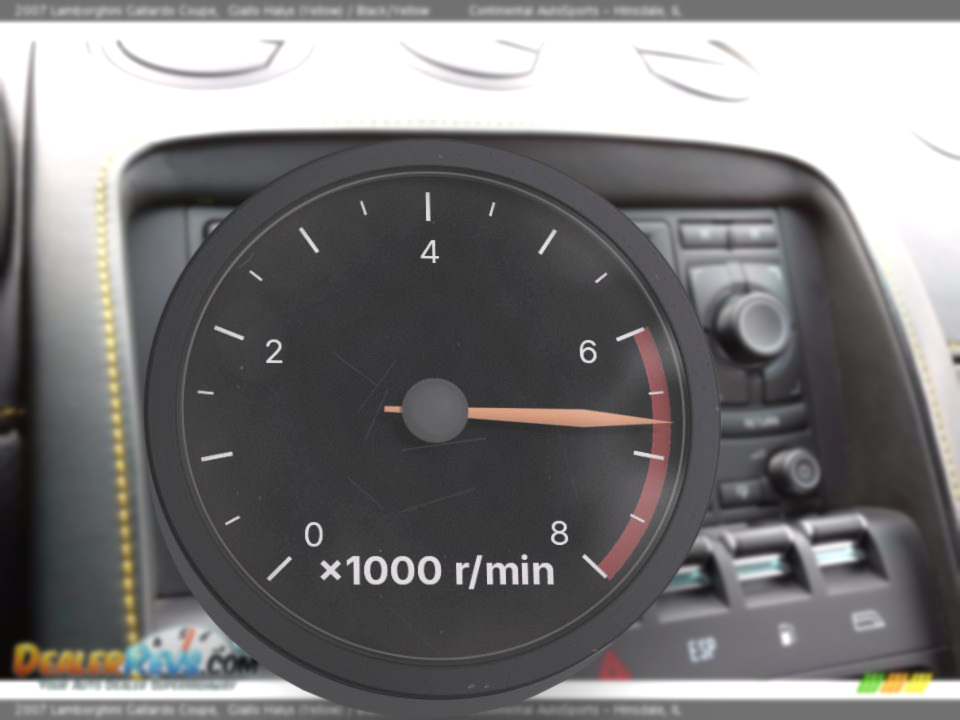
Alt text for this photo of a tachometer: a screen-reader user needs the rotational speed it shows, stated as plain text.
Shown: 6750 rpm
